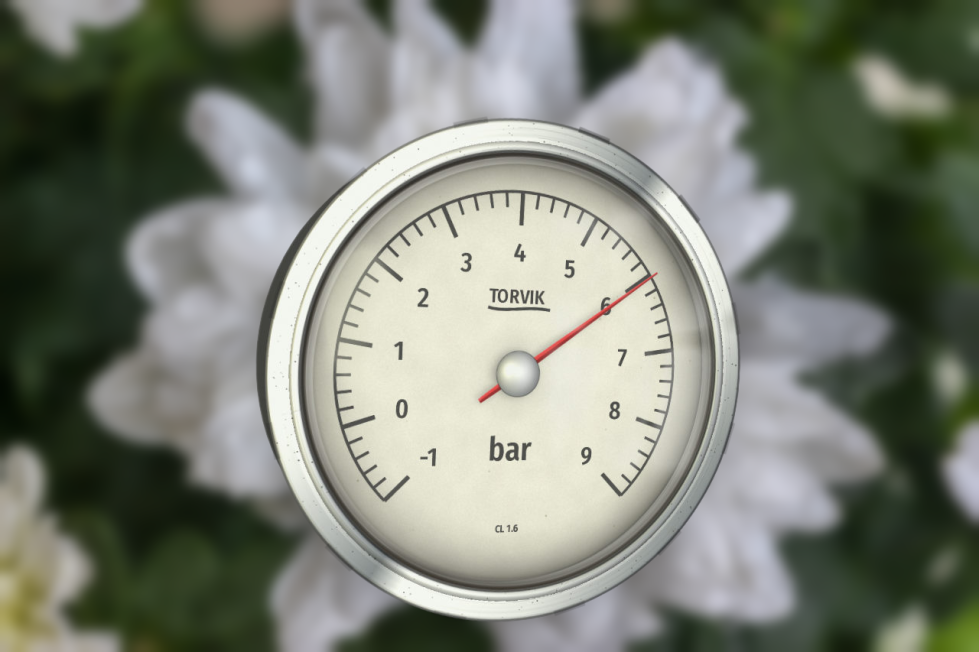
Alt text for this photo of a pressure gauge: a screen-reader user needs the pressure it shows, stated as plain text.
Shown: 6 bar
